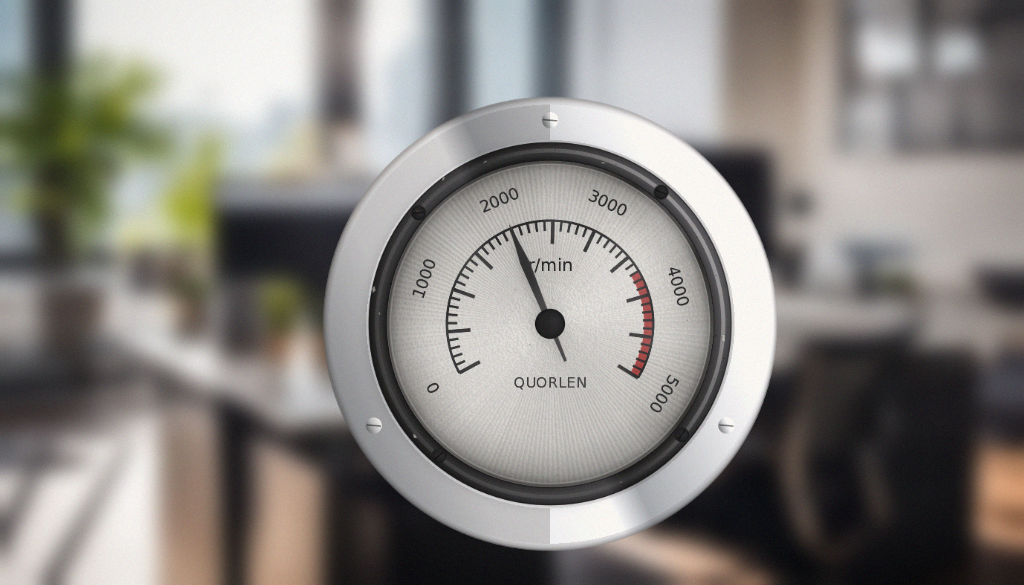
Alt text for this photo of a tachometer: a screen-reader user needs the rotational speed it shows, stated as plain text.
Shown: 2000 rpm
